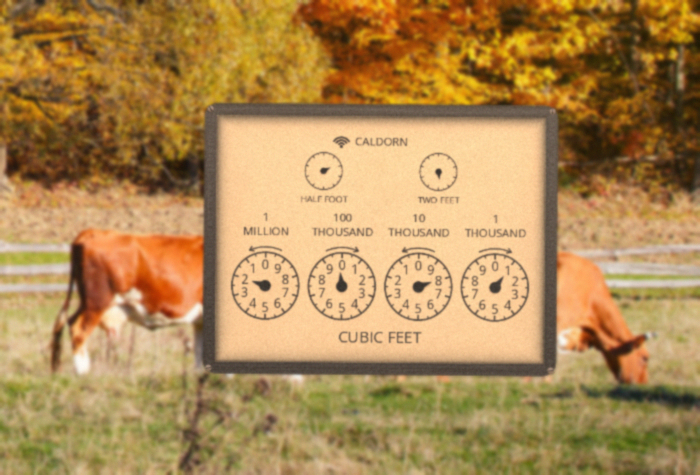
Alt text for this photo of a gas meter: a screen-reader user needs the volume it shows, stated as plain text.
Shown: 198100 ft³
